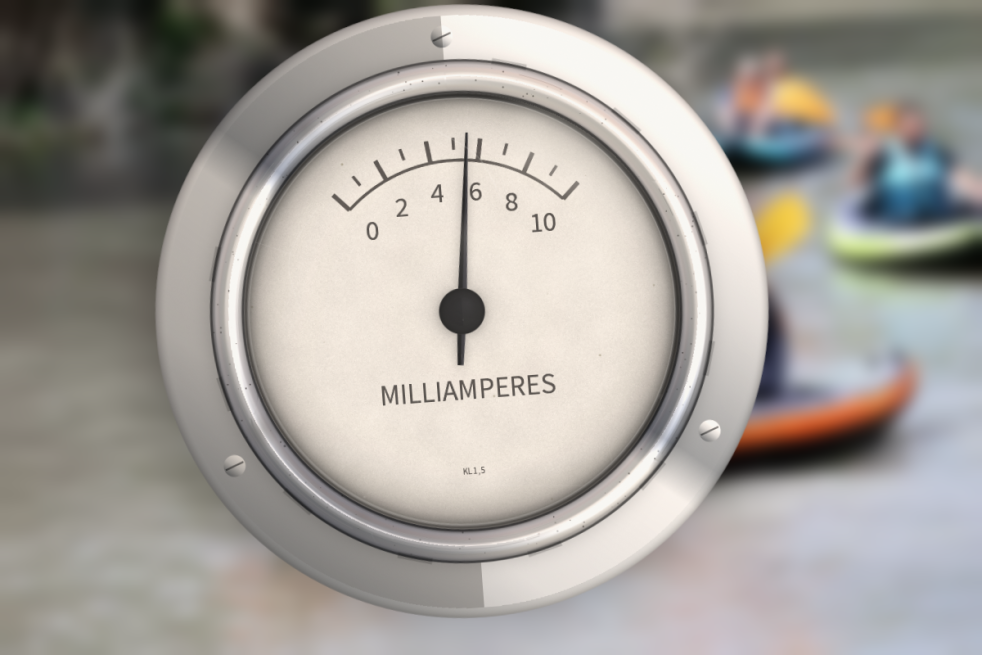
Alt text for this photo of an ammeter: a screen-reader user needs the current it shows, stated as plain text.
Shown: 5.5 mA
